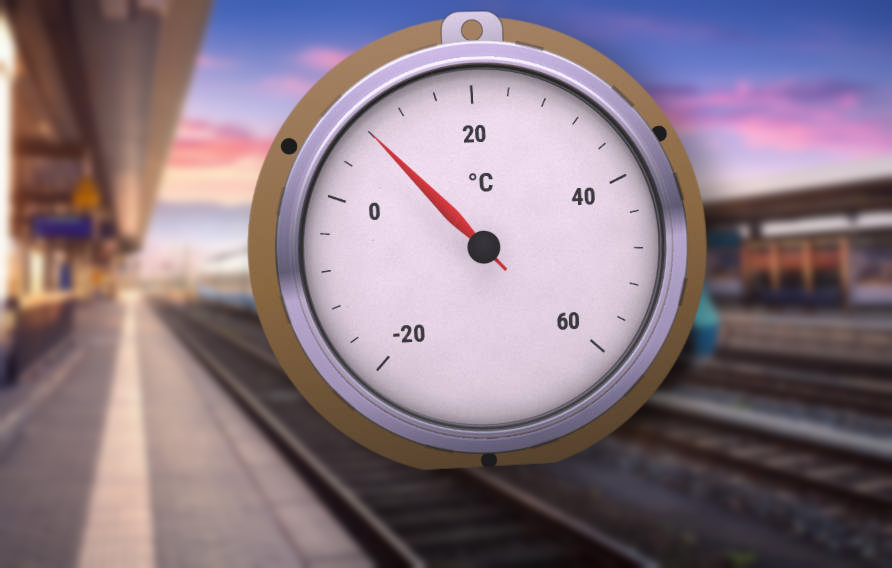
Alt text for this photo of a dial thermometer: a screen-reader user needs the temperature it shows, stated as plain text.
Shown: 8 °C
